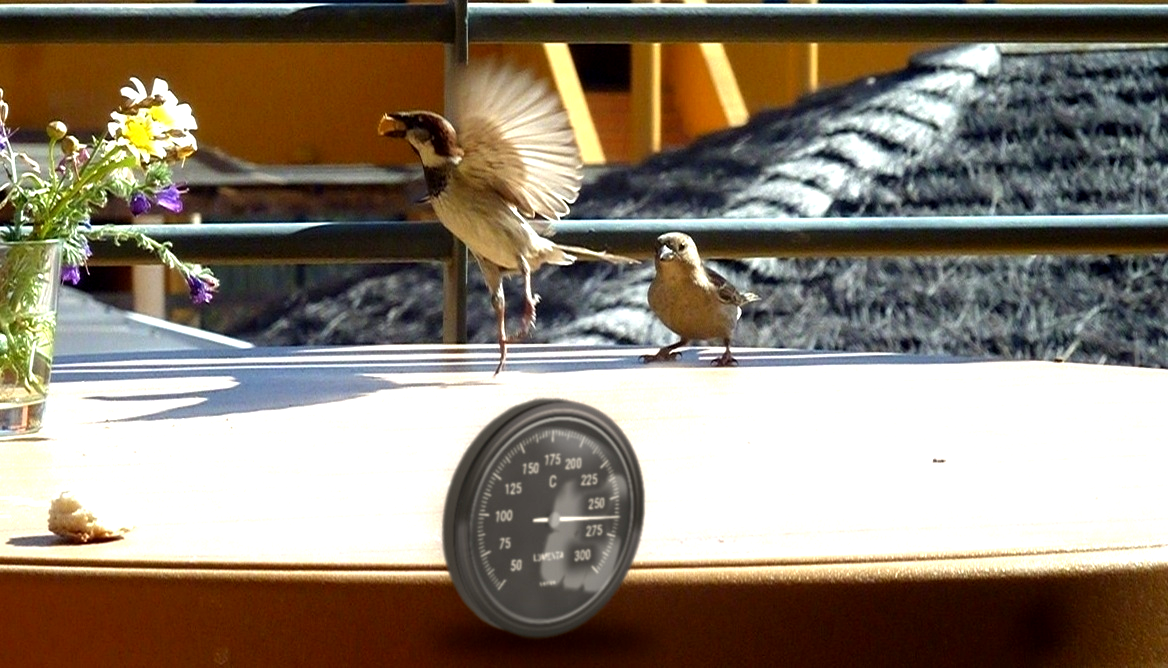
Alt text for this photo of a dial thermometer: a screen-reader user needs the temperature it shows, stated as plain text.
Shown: 262.5 °C
